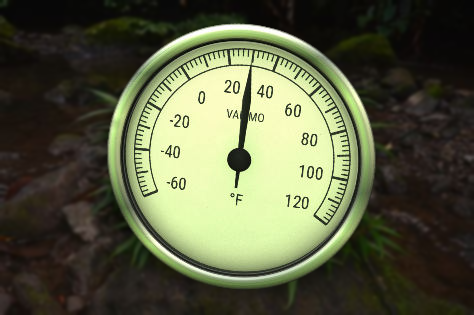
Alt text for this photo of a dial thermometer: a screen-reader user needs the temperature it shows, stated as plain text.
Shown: 30 °F
